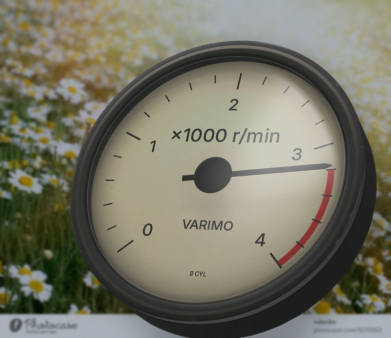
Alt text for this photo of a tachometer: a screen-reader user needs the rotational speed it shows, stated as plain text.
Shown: 3200 rpm
